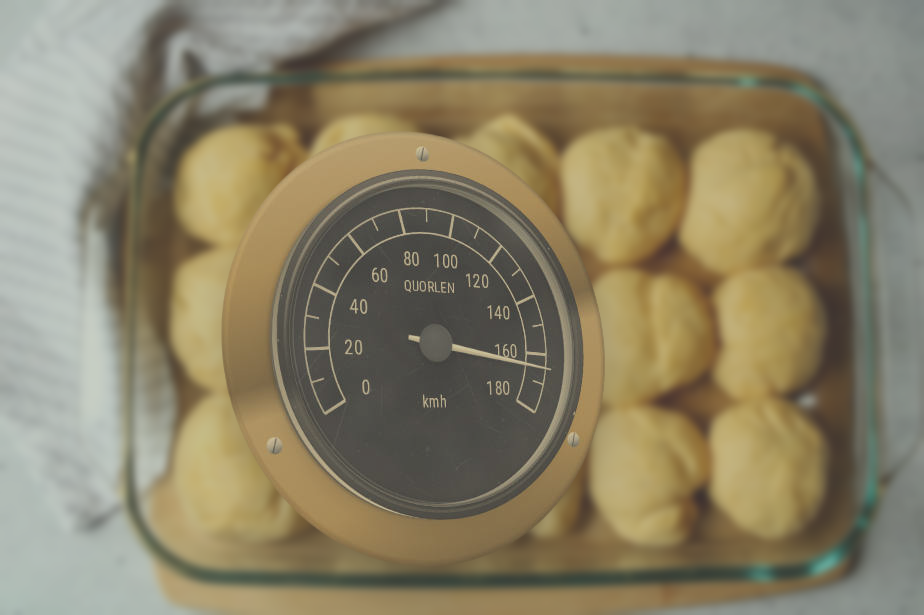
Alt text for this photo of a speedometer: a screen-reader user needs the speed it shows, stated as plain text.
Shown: 165 km/h
